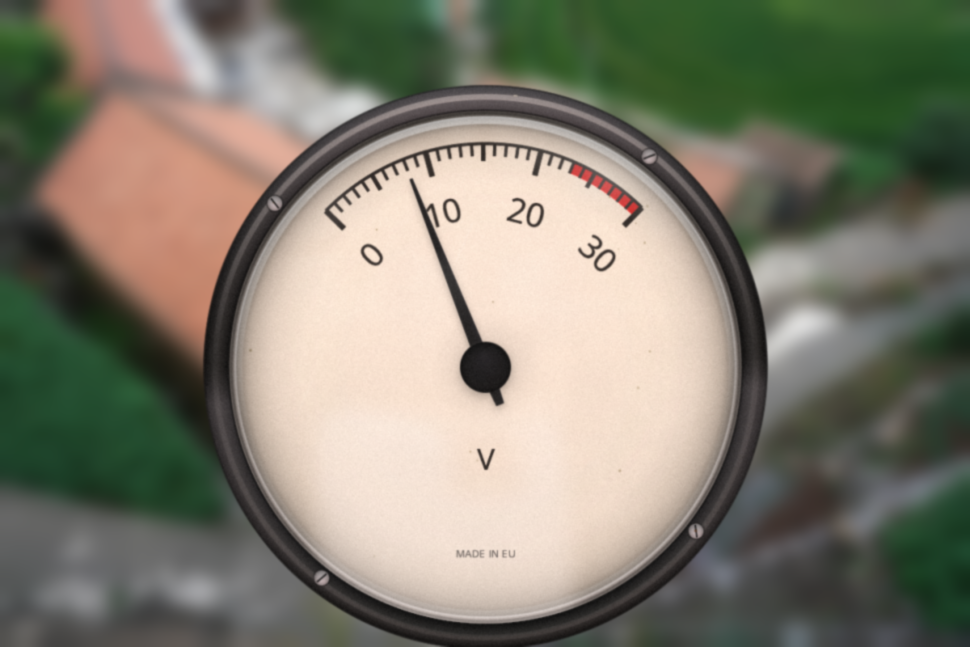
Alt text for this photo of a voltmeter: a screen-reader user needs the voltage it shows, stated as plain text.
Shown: 8 V
